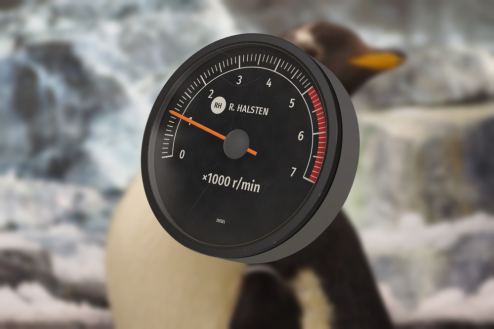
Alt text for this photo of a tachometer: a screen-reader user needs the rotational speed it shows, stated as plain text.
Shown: 1000 rpm
